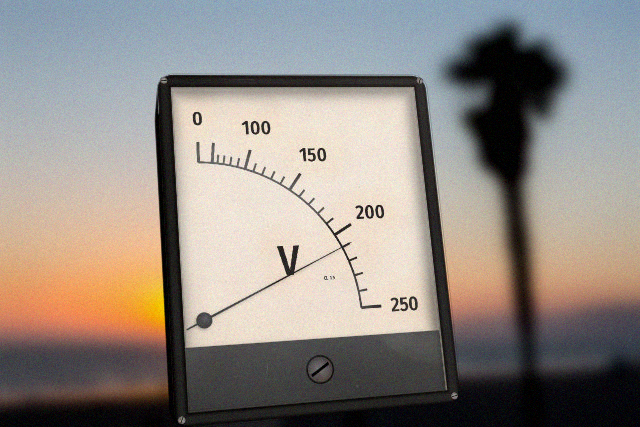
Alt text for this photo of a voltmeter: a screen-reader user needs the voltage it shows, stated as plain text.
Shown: 210 V
